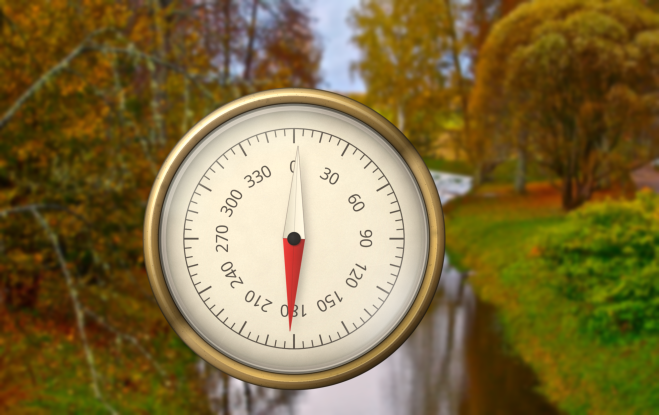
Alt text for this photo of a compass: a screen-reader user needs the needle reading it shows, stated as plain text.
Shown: 182.5 °
